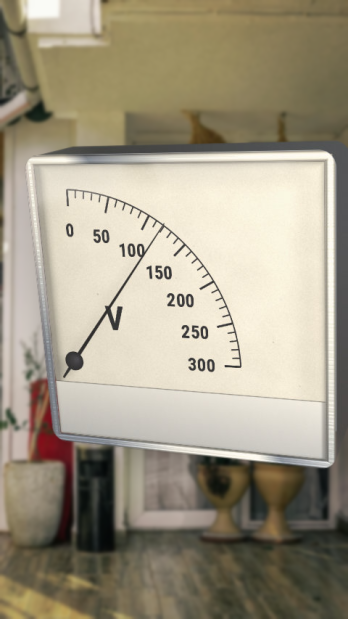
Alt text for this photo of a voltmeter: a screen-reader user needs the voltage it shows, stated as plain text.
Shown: 120 V
